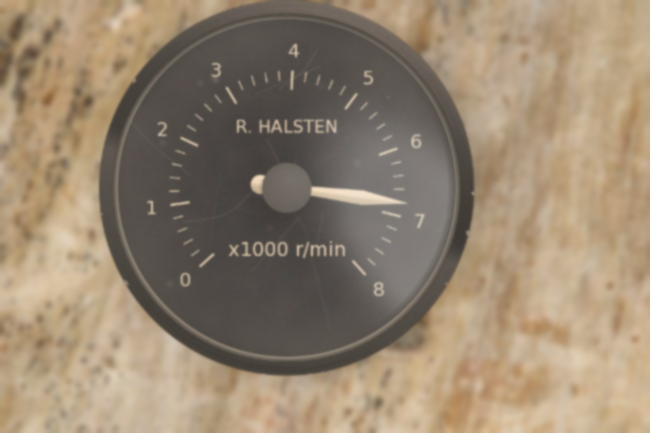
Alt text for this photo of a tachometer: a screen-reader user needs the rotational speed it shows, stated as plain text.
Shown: 6800 rpm
